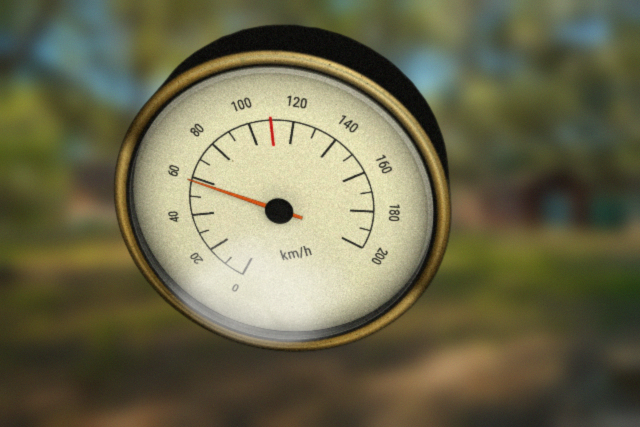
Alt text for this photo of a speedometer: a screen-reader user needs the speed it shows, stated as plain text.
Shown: 60 km/h
